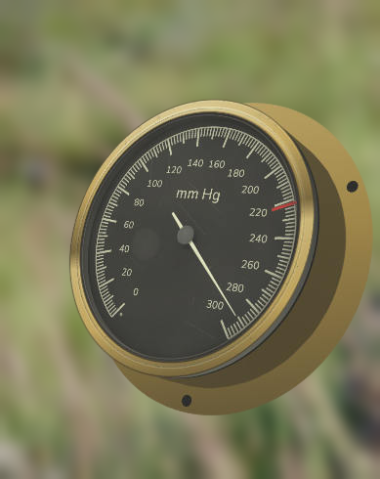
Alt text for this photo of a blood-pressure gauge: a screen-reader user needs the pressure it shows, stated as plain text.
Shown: 290 mmHg
